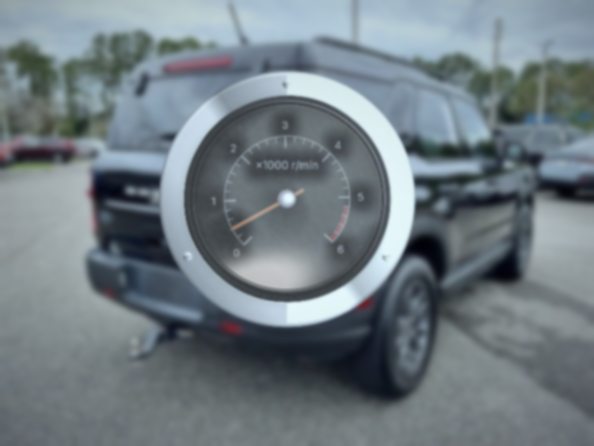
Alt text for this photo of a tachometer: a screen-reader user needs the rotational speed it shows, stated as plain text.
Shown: 400 rpm
